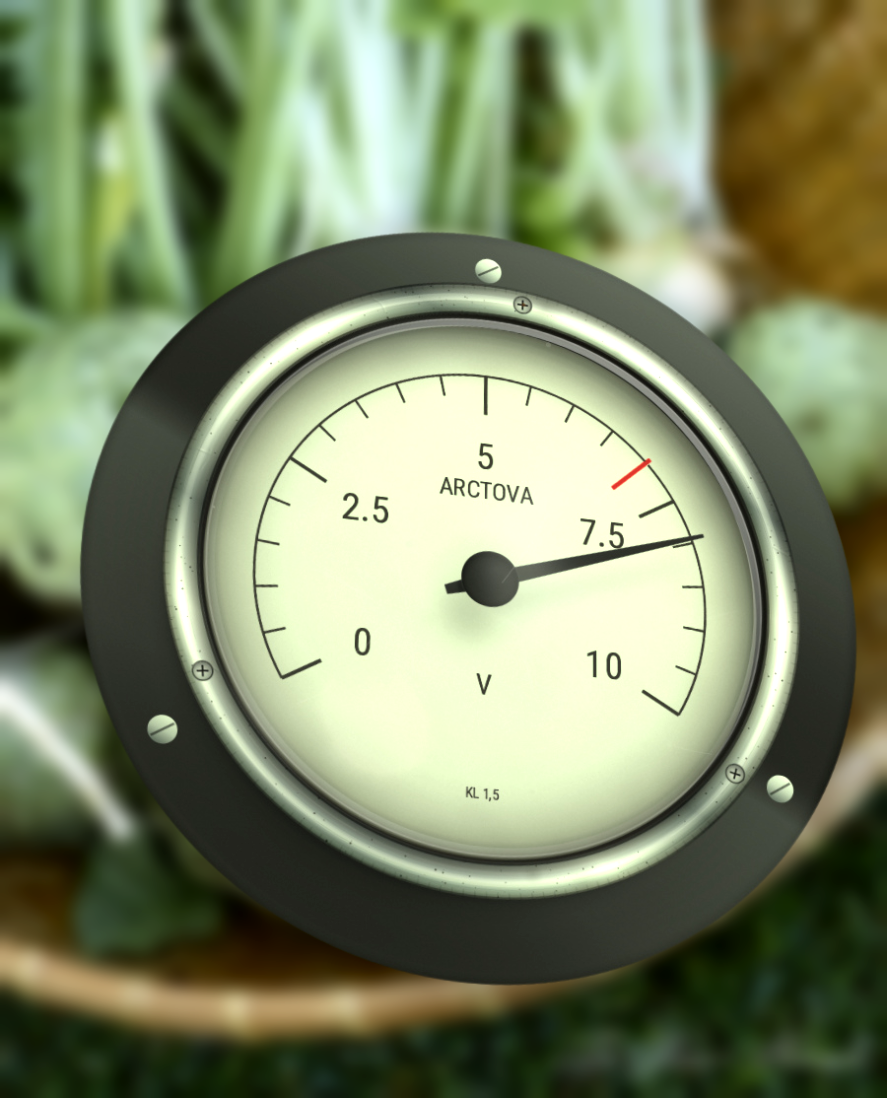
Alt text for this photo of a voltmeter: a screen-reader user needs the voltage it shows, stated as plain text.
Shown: 8 V
